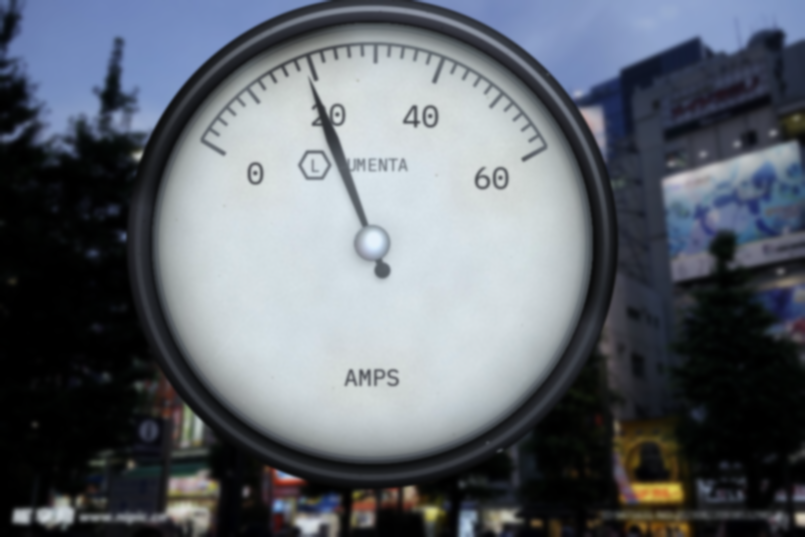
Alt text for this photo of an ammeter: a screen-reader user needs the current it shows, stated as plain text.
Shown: 19 A
